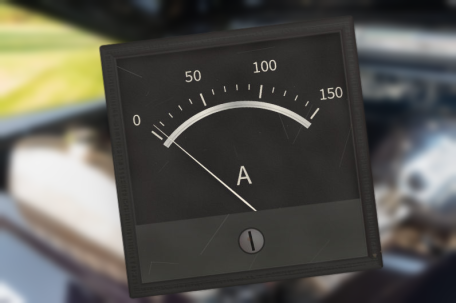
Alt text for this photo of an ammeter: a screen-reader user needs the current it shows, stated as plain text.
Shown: 5 A
